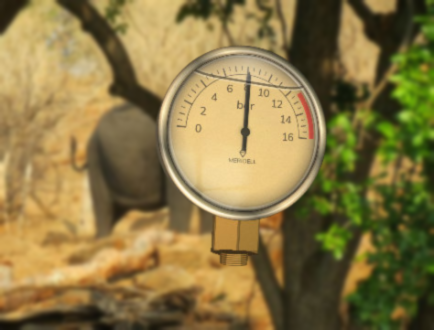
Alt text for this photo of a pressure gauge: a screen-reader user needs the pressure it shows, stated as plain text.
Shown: 8 bar
